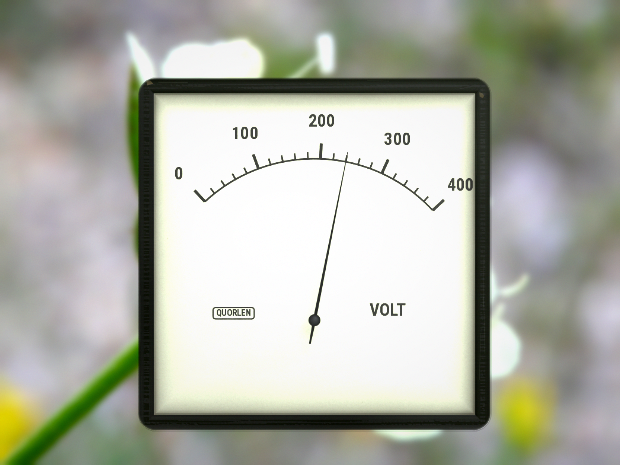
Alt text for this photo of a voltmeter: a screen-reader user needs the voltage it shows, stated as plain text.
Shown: 240 V
